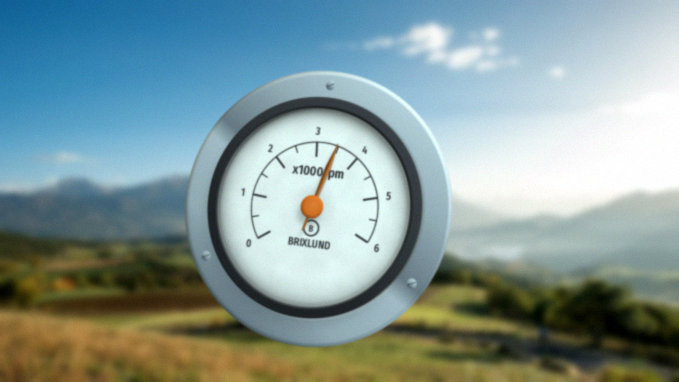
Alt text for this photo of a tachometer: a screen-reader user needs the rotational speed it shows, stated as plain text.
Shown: 3500 rpm
